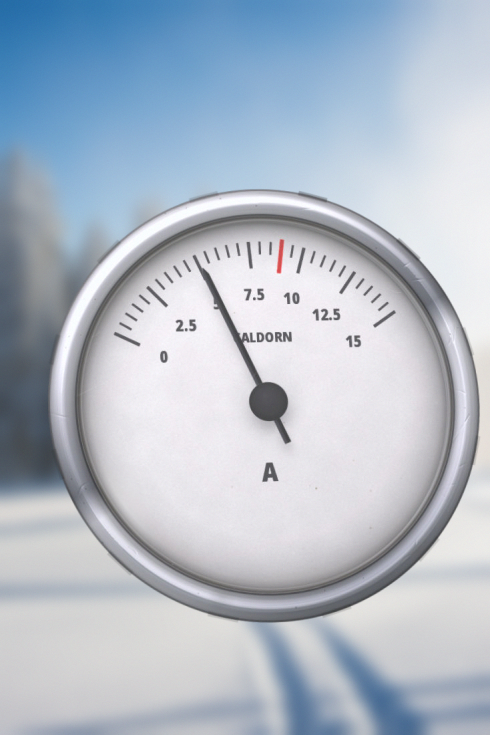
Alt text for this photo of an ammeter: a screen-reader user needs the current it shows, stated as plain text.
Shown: 5 A
